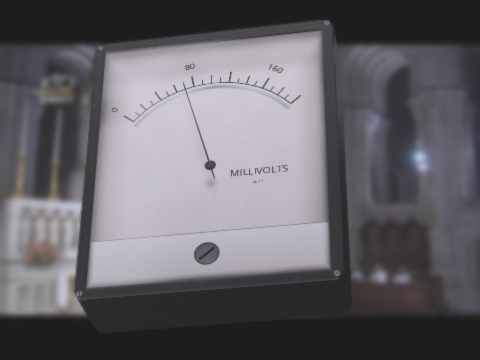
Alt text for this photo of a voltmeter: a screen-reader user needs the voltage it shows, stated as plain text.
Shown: 70 mV
